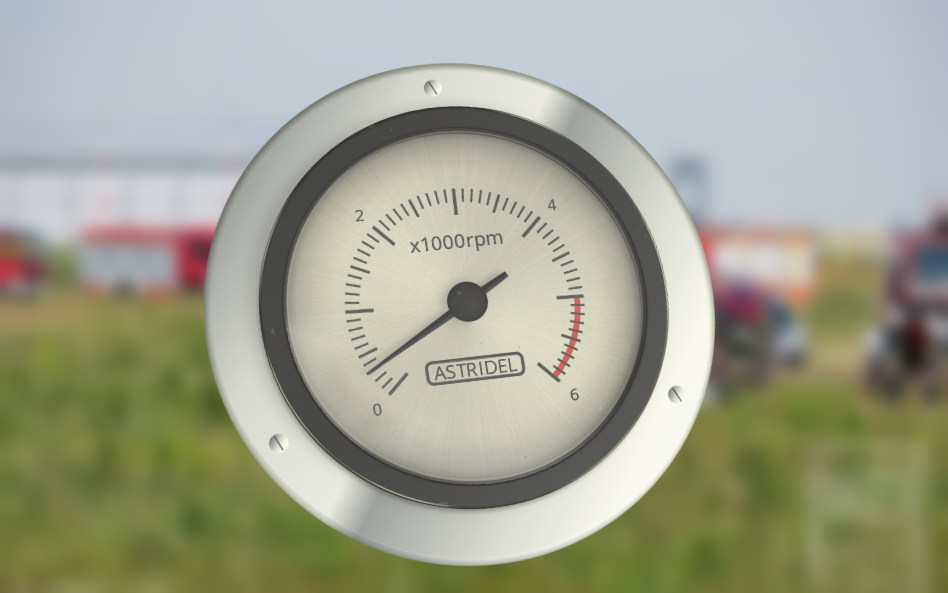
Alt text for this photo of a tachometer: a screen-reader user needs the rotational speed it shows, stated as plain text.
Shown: 300 rpm
